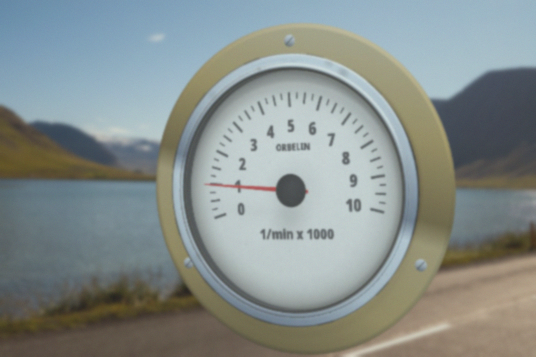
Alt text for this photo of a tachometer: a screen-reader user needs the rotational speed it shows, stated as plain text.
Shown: 1000 rpm
